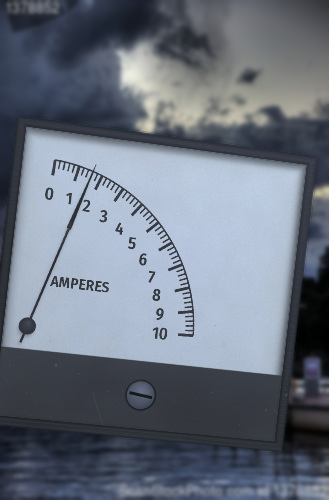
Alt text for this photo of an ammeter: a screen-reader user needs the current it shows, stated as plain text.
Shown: 1.6 A
